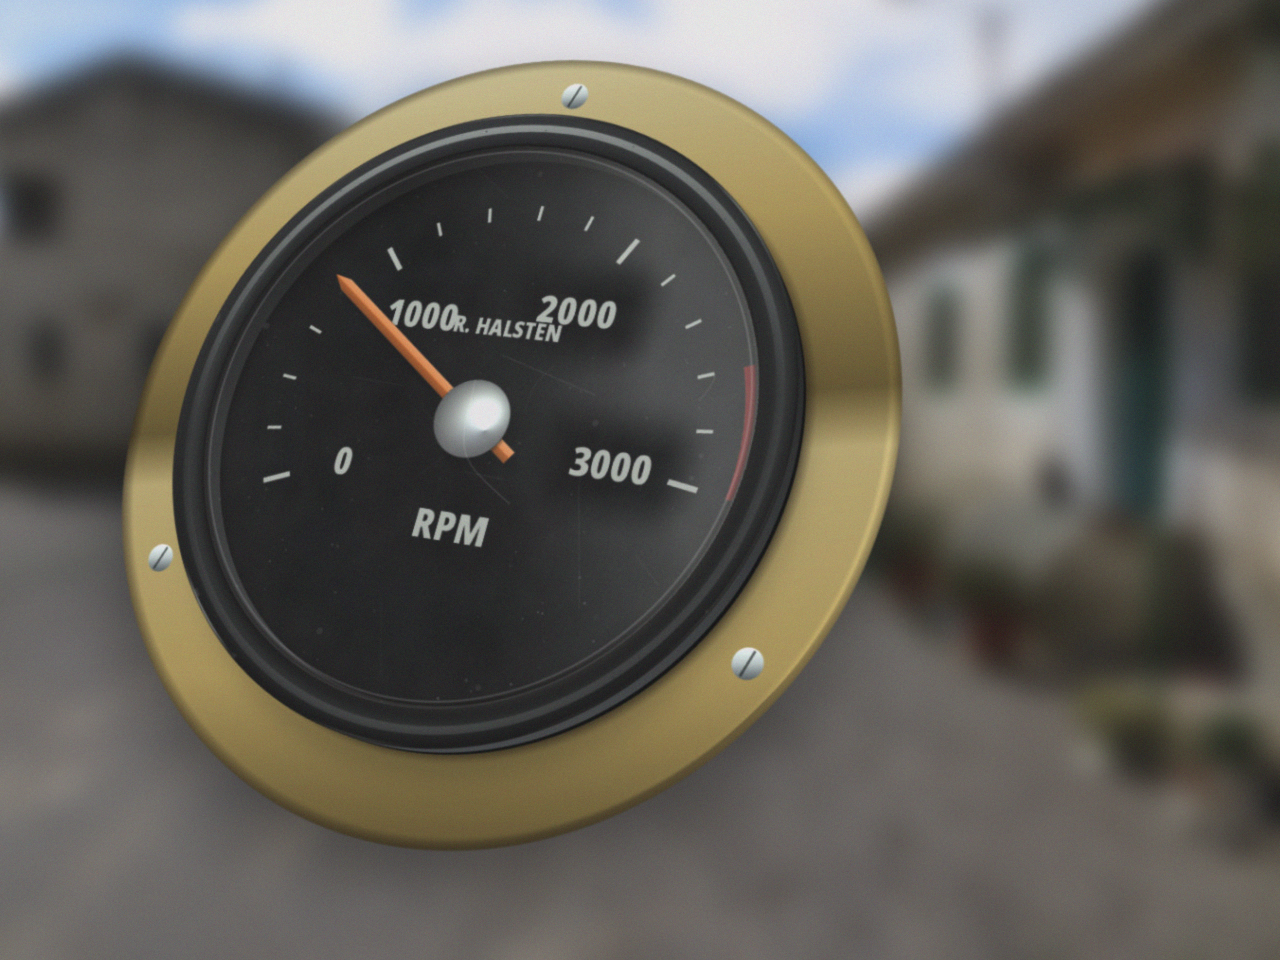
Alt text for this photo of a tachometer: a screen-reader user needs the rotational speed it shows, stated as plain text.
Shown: 800 rpm
